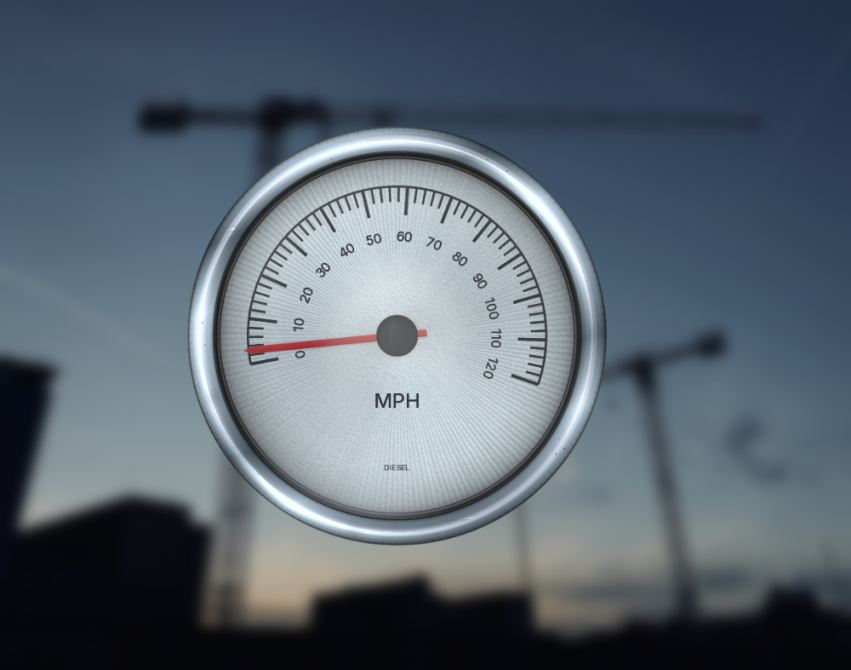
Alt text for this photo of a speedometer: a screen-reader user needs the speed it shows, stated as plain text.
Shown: 3 mph
